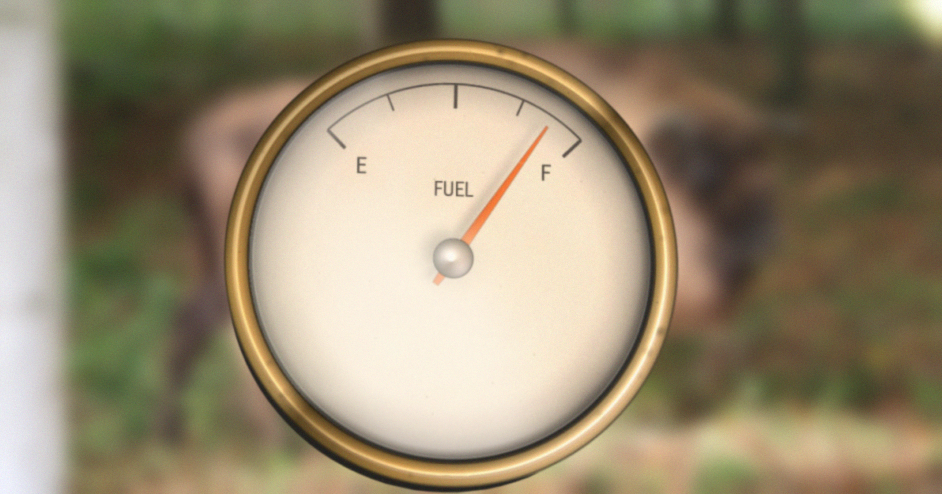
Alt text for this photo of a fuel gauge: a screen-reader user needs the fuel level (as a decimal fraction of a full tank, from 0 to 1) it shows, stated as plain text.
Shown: 0.875
